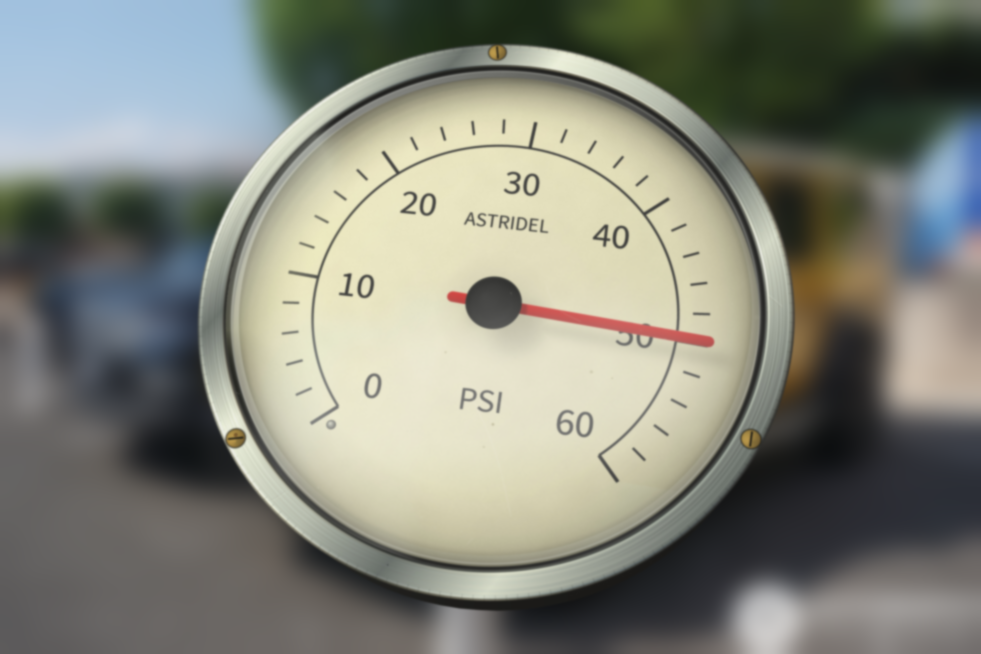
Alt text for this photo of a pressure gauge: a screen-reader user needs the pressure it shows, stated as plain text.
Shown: 50 psi
